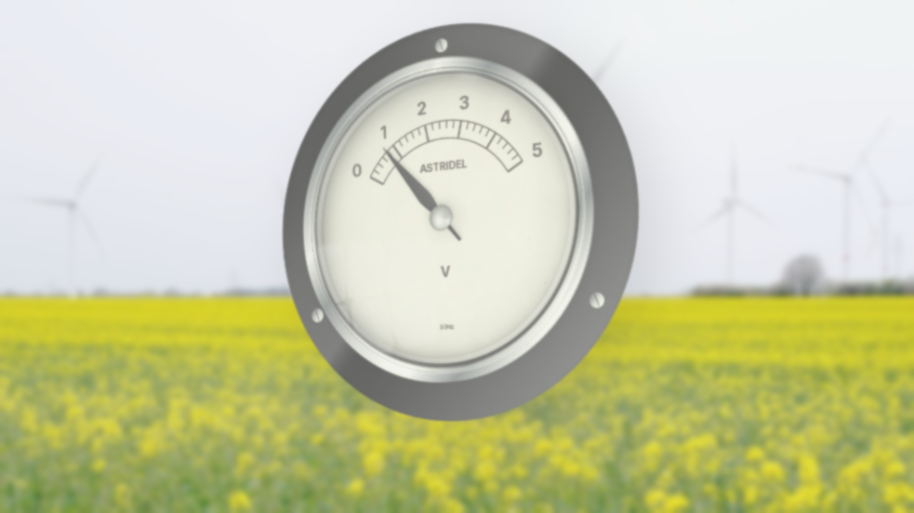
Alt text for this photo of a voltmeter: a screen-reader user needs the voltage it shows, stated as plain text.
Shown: 0.8 V
